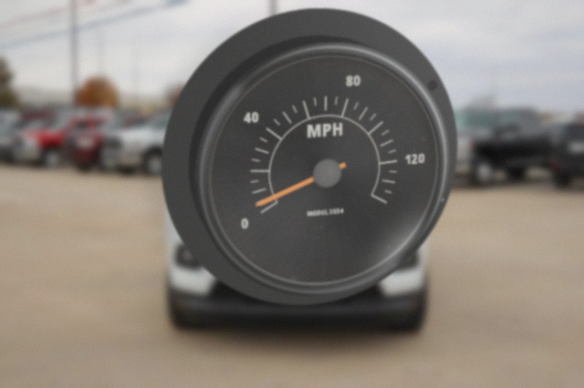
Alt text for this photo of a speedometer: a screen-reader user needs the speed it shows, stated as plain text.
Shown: 5 mph
